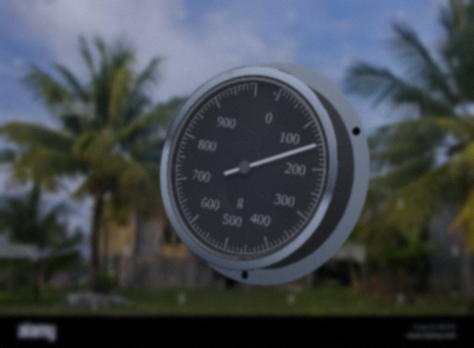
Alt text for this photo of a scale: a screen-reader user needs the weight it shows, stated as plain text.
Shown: 150 g
